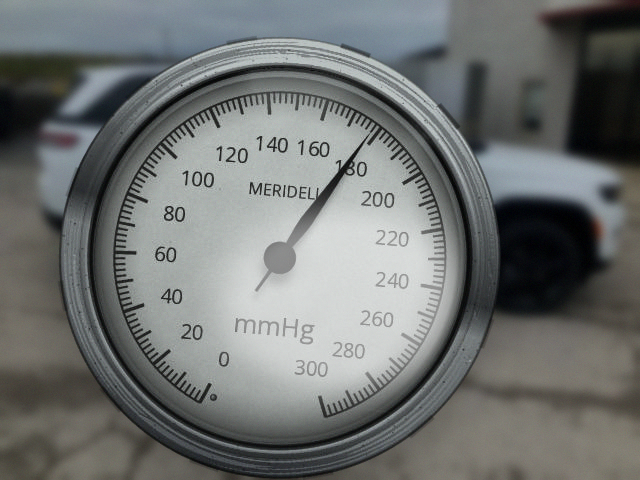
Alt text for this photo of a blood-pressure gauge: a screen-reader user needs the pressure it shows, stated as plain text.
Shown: 178 mmHg
